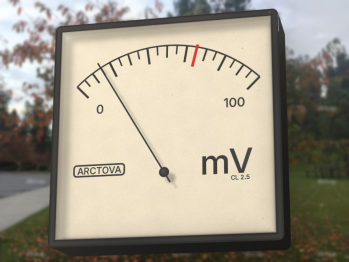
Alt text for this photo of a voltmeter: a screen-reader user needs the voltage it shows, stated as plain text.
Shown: 15 mV
